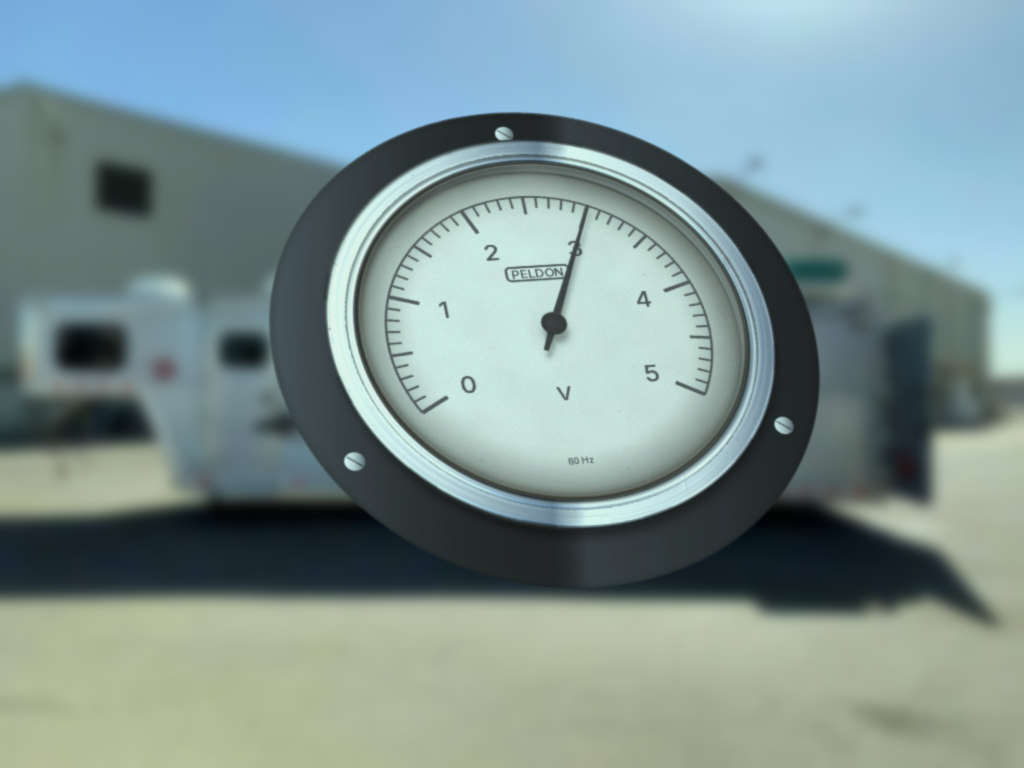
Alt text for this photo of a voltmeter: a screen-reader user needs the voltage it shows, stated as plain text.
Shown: 3 V
